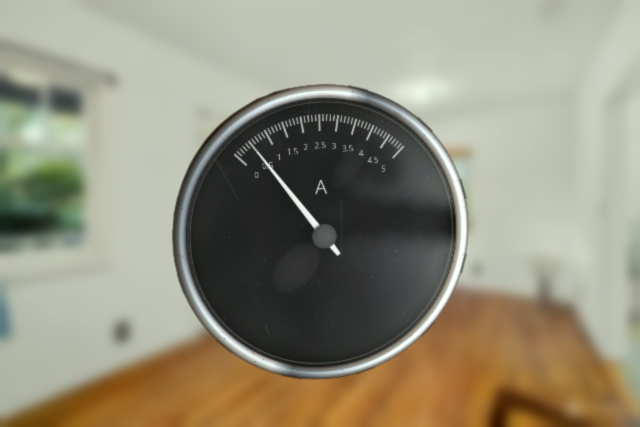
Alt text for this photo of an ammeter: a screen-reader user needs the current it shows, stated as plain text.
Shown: 0.5 A
